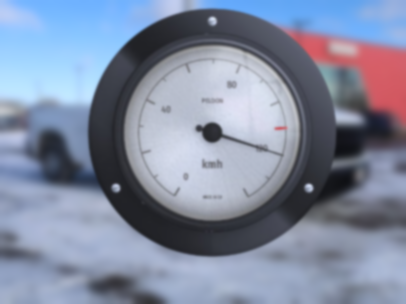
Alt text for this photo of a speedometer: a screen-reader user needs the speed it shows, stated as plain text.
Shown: 120 km/h
